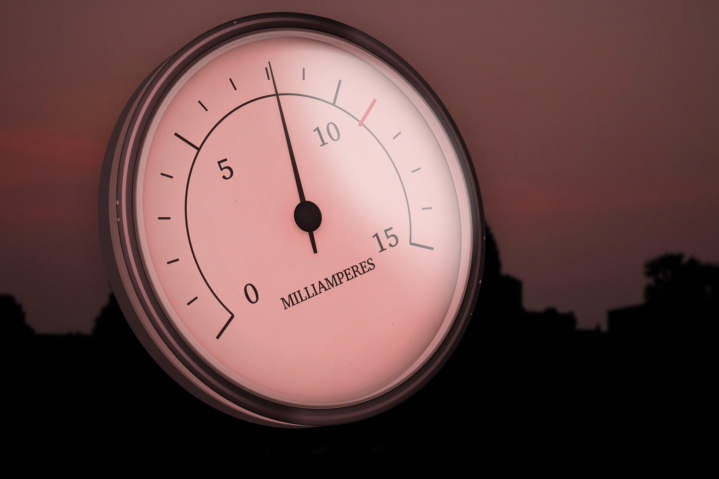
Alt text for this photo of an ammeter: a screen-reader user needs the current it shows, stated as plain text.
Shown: 8 mA
